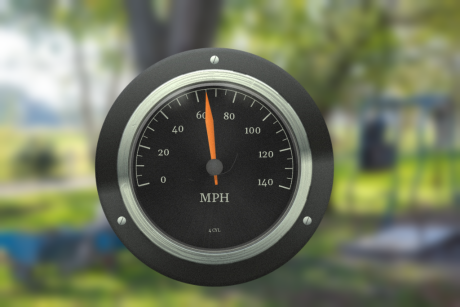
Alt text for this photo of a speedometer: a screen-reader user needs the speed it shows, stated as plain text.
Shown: 65 mph
